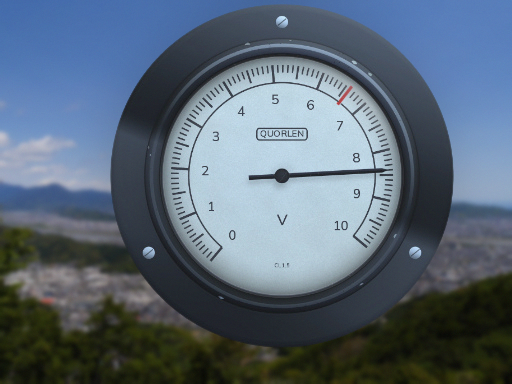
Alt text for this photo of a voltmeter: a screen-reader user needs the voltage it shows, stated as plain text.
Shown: 8.4 V
